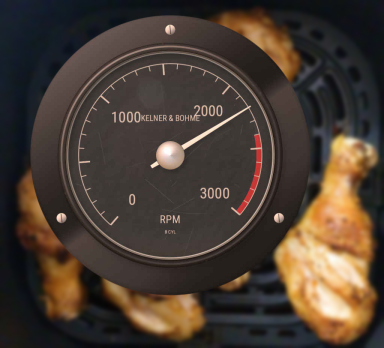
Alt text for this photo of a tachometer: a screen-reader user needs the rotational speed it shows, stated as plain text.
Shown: 2200 rpm
